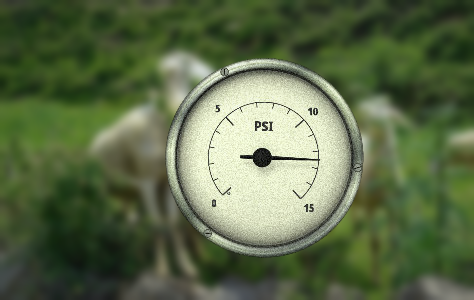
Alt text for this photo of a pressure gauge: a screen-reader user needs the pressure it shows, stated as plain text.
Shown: 12.5 psi
